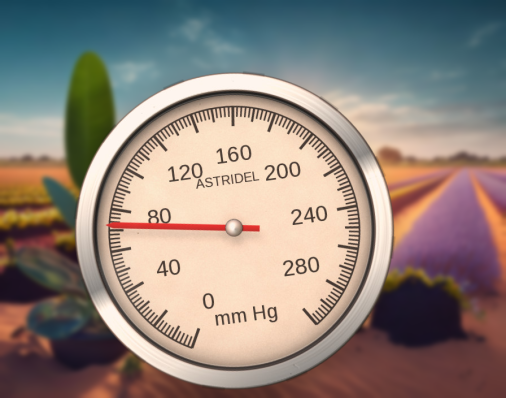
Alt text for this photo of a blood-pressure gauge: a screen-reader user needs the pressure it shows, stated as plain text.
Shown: 72 mmHg
